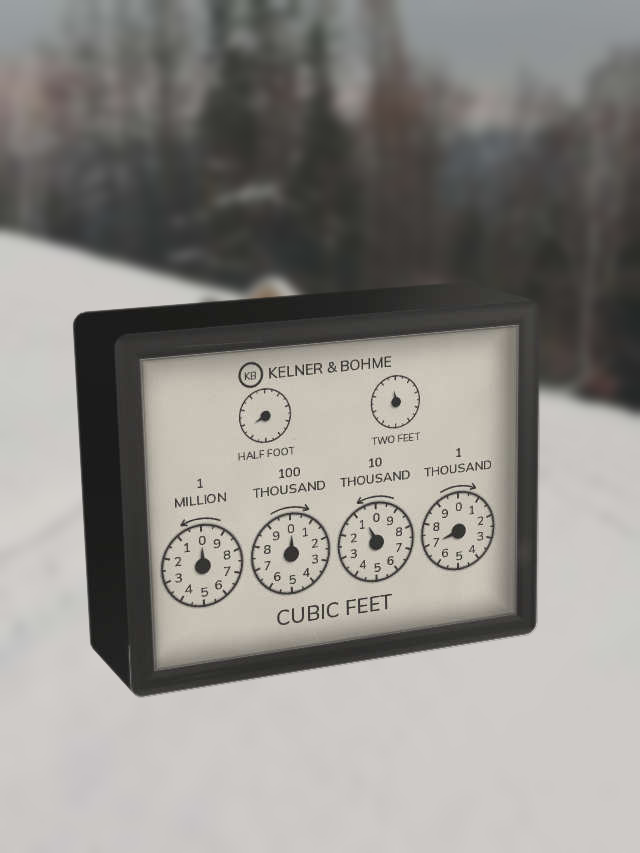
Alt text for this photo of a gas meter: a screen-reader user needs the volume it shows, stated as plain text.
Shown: 700 ft³
